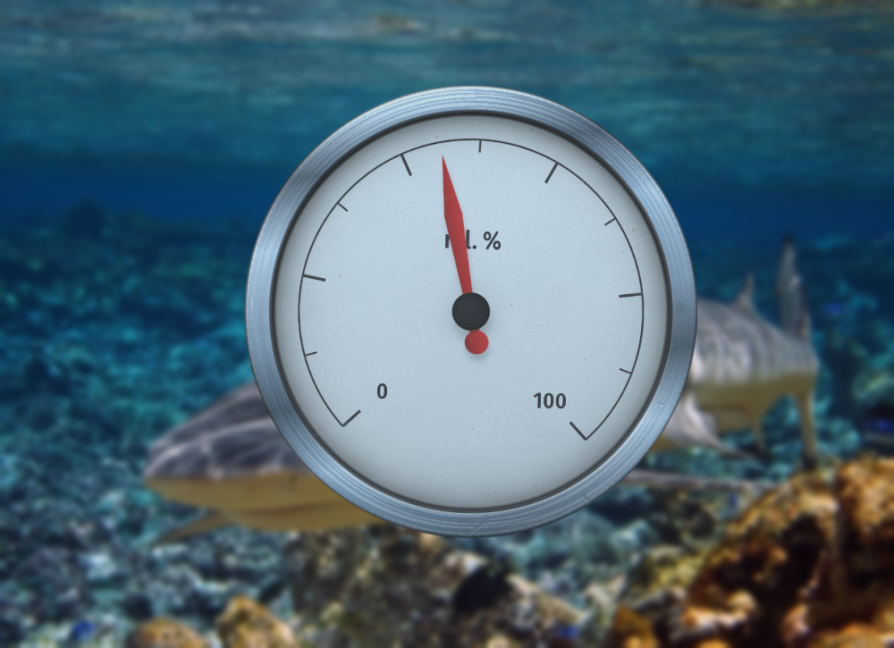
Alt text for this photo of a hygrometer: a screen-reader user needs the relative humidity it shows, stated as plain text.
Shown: 45 %
